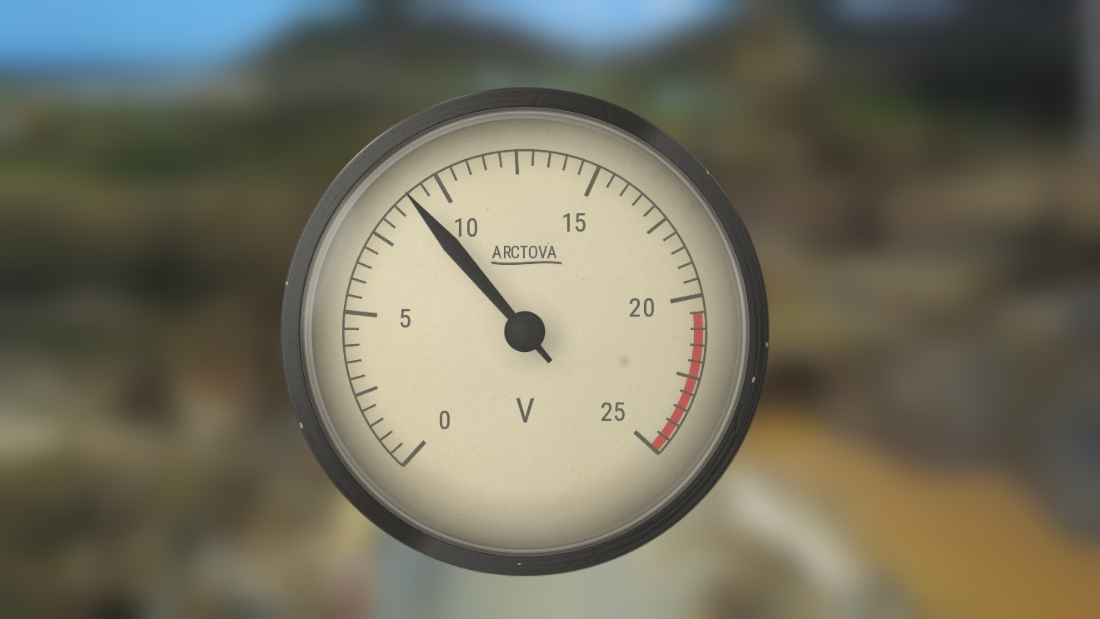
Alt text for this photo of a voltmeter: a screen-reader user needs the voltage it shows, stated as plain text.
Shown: 9 V
